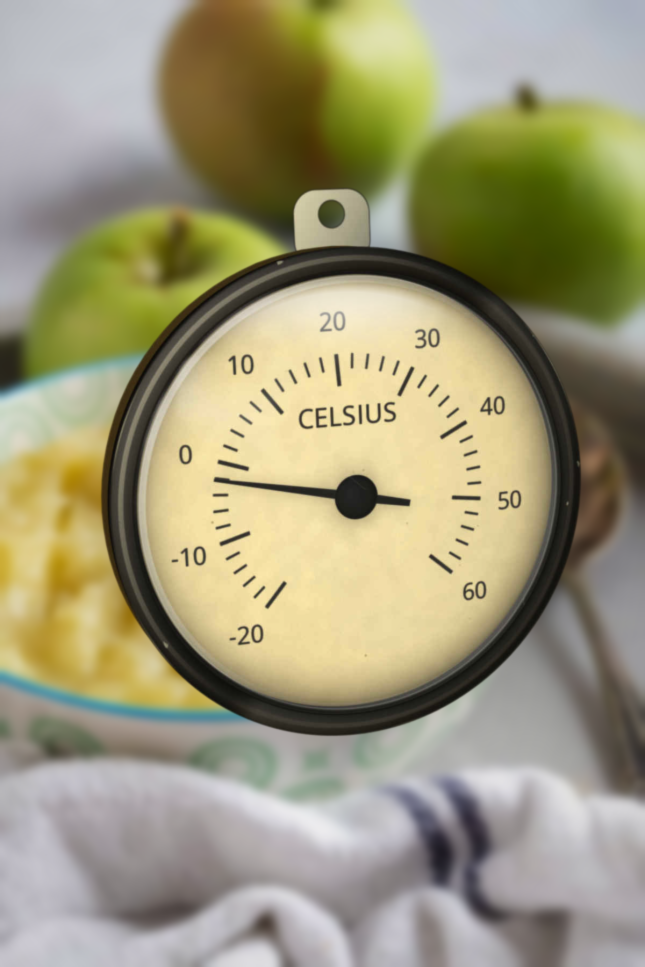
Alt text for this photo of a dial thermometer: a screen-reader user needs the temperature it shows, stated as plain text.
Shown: -2 °C
